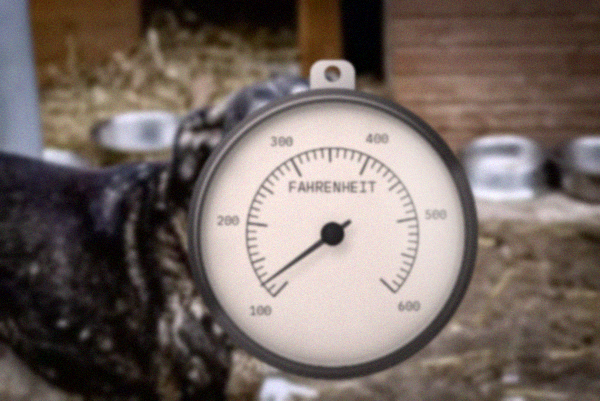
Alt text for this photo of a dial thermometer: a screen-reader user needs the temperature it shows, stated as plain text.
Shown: 120 °F
